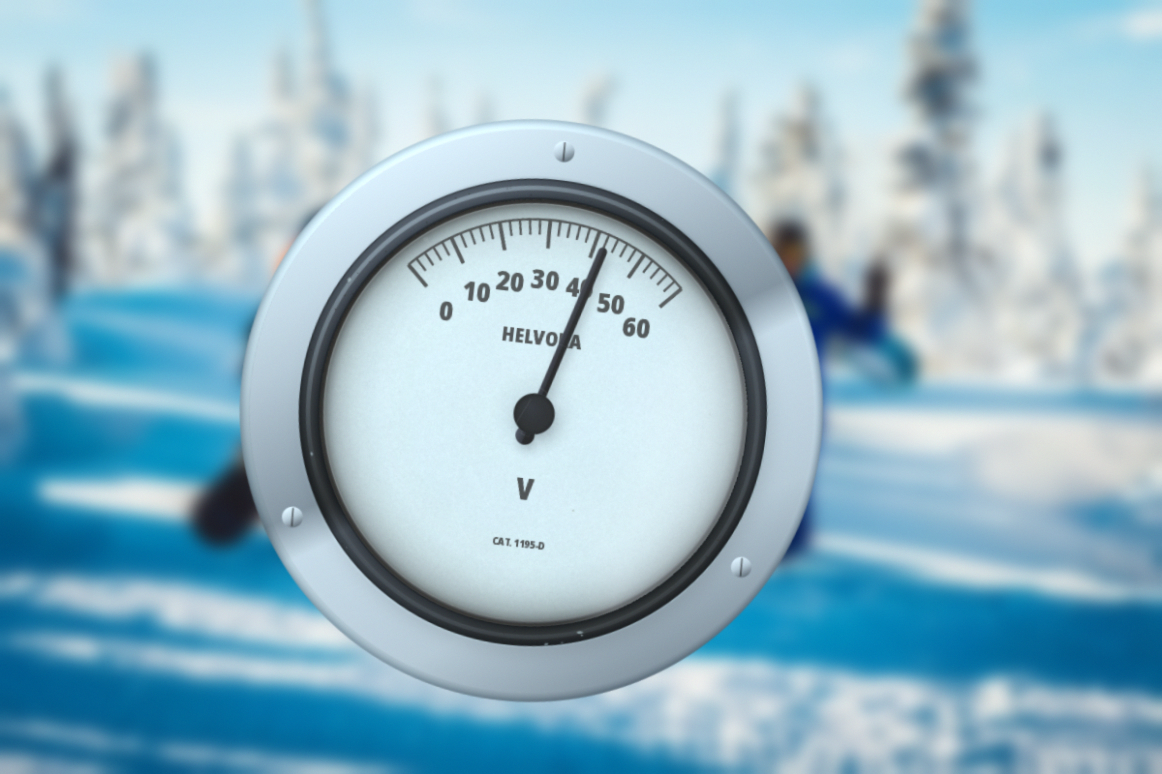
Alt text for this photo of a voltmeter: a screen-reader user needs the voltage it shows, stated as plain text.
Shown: 42 V
